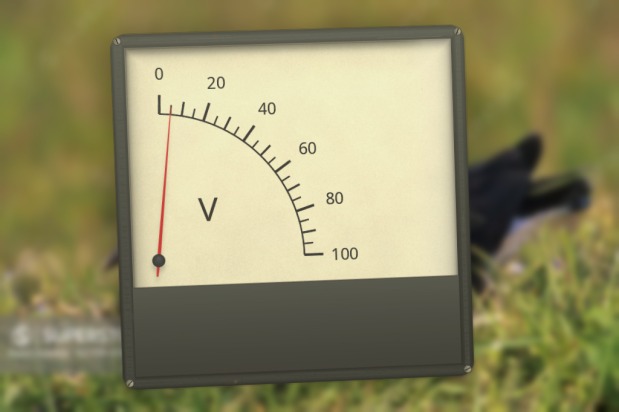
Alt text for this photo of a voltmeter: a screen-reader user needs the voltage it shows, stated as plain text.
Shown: 5 V
